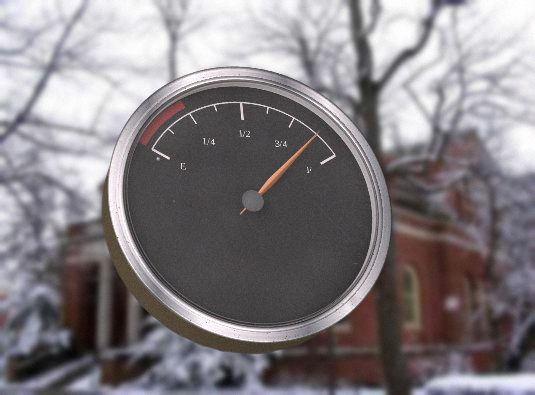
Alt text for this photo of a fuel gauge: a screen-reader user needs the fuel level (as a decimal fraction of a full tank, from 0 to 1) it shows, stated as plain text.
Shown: 0.875
